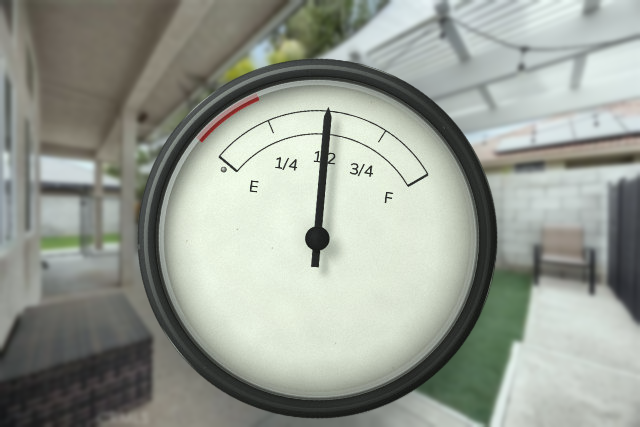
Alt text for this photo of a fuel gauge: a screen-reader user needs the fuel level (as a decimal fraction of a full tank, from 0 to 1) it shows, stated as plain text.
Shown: 0.5
